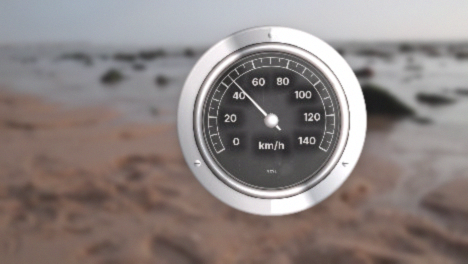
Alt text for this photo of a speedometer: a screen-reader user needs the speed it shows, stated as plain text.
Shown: 45 km/h
